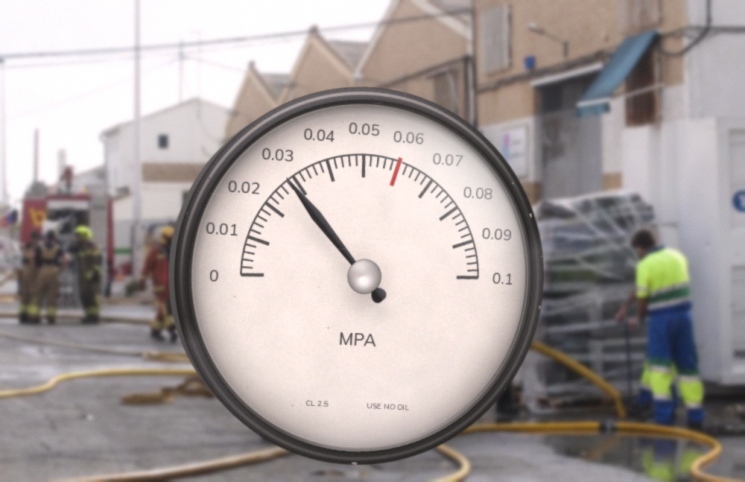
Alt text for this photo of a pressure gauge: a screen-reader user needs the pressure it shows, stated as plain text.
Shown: 0.028 MPa
